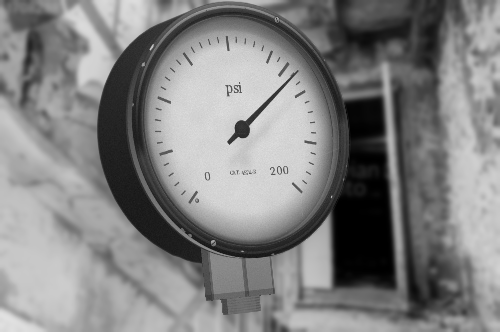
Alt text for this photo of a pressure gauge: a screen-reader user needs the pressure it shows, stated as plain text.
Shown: 140 psi
